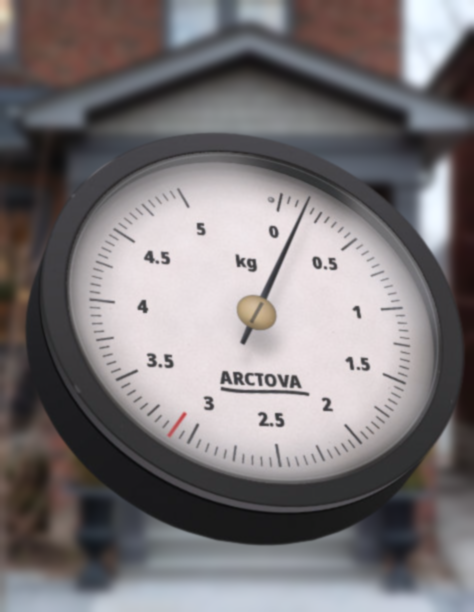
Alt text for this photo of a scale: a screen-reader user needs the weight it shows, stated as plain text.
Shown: 0.15 kg
